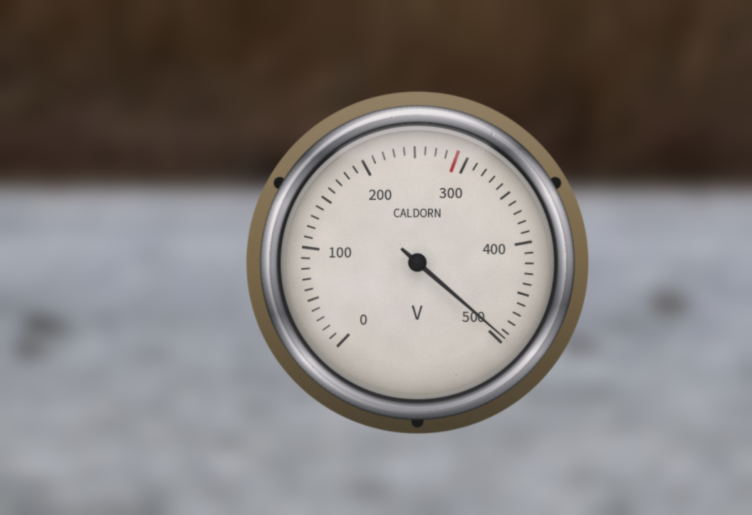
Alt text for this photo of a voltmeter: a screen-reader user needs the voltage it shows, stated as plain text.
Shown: 495 V
